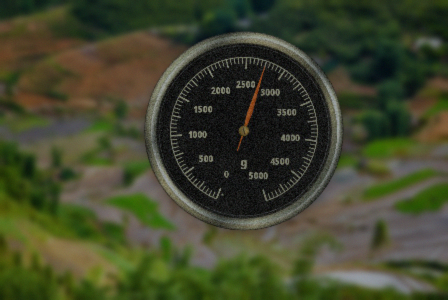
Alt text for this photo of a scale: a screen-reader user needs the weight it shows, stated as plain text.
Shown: 2750 g
